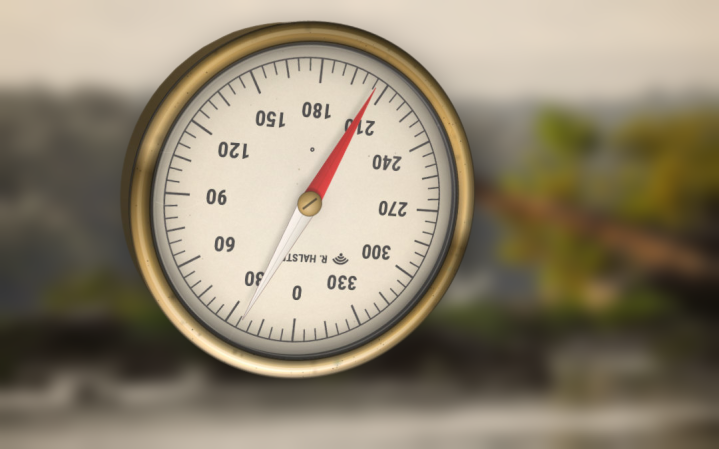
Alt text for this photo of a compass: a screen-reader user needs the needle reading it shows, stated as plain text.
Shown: 205 °
